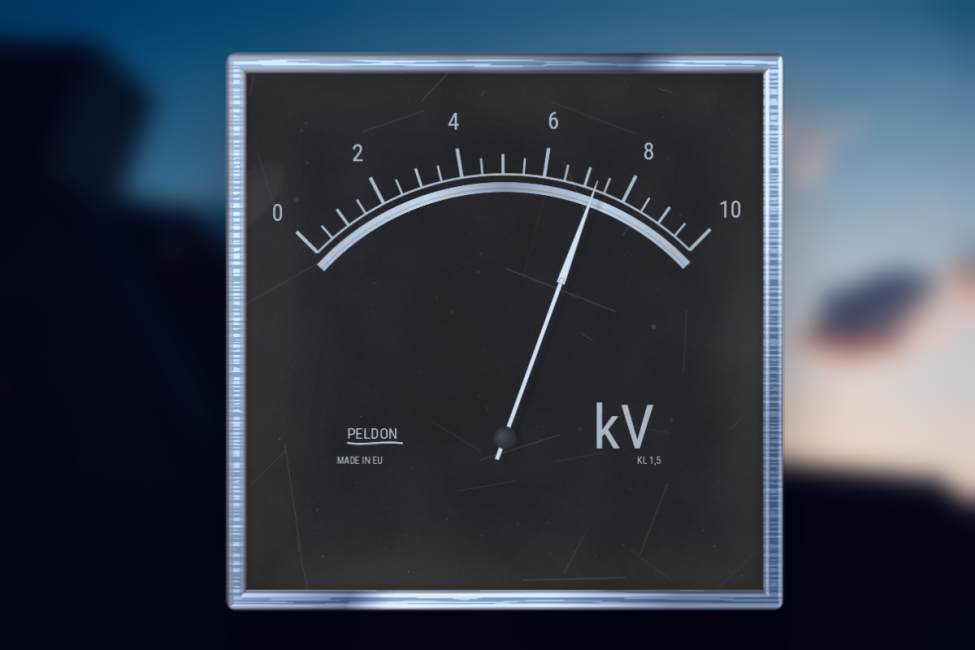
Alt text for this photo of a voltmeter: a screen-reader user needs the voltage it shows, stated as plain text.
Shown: 7.25 kV
